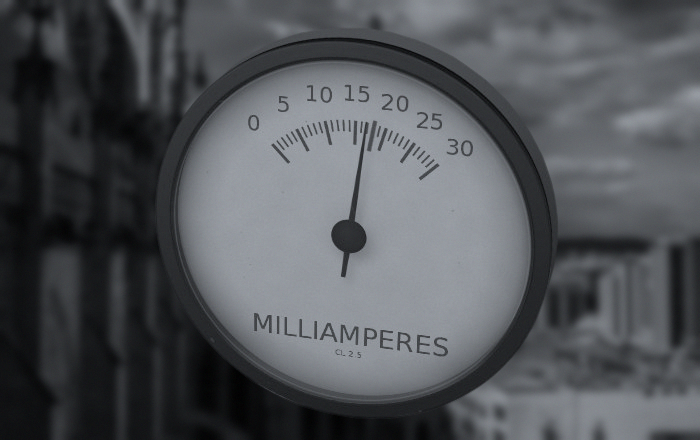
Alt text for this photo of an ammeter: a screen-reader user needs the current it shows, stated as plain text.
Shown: 17 mA
